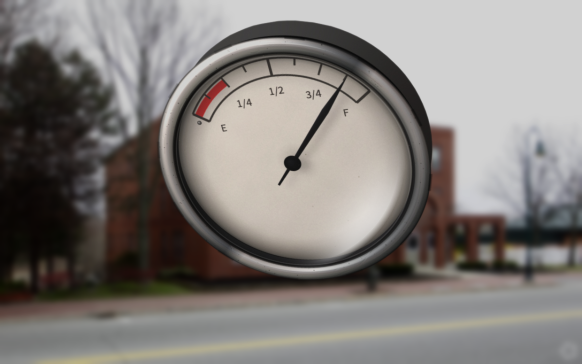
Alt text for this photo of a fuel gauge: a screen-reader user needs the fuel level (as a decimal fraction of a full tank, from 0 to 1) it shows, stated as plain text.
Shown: 0.875
